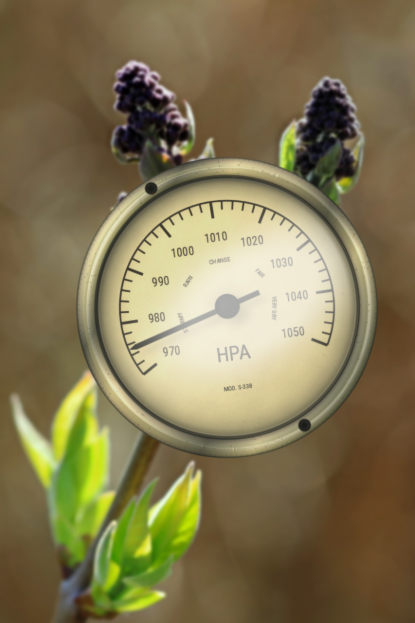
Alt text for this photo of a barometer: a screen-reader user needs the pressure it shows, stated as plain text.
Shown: 975 hPa
